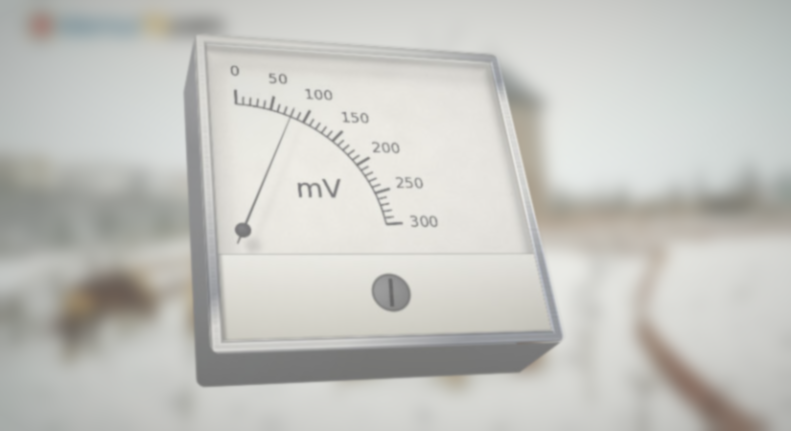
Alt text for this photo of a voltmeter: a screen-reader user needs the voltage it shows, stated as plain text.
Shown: 80 mV
